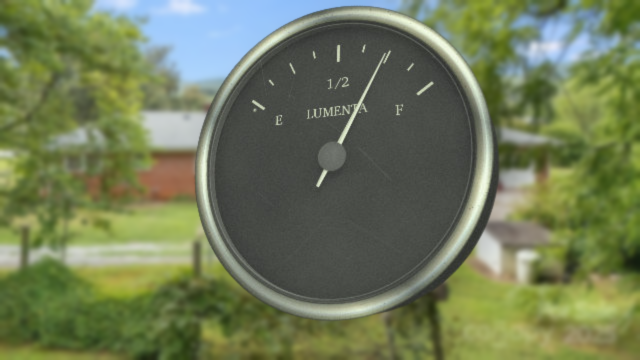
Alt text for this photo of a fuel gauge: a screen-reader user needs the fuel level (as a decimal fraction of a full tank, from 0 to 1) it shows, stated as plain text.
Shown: 0.75
